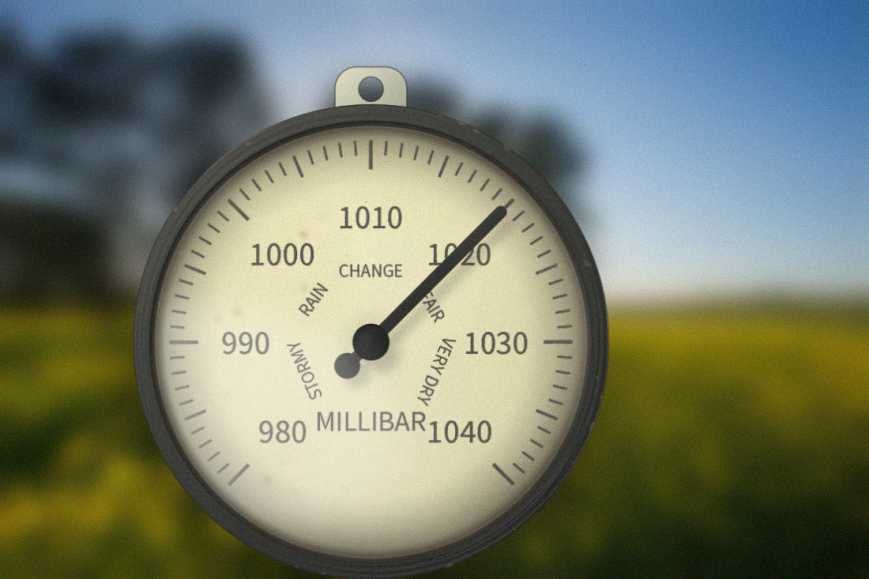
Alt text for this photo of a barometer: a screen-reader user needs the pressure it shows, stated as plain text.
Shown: 1020 mbar
